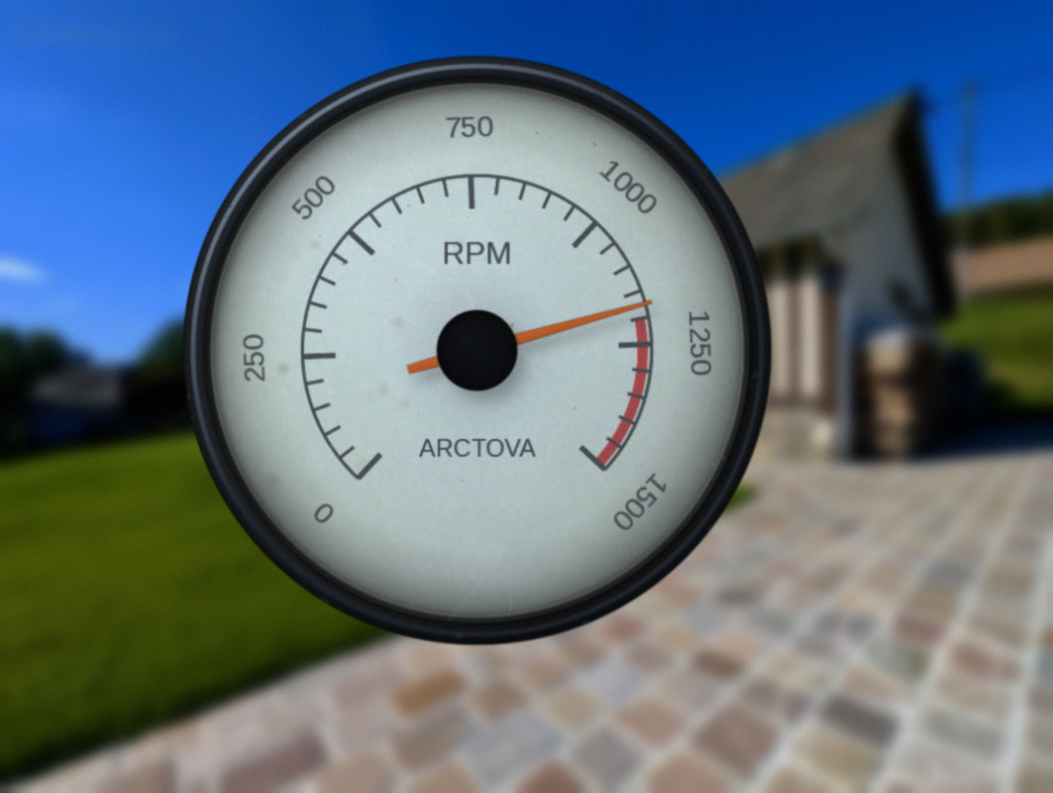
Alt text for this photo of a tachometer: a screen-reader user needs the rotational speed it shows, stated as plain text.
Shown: 1175 rpm
